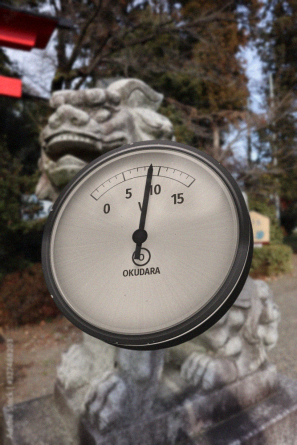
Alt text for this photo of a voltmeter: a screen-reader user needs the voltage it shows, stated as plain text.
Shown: 9 V
